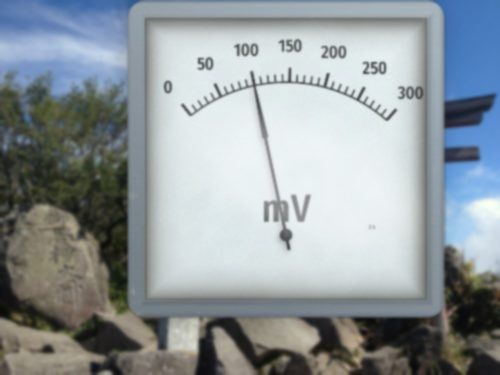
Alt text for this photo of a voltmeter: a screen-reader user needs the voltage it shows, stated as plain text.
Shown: 100 mV
